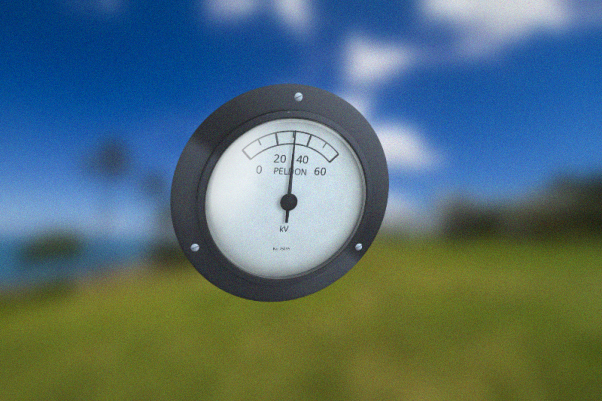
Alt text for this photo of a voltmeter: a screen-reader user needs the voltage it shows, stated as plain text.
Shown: 30 kV
